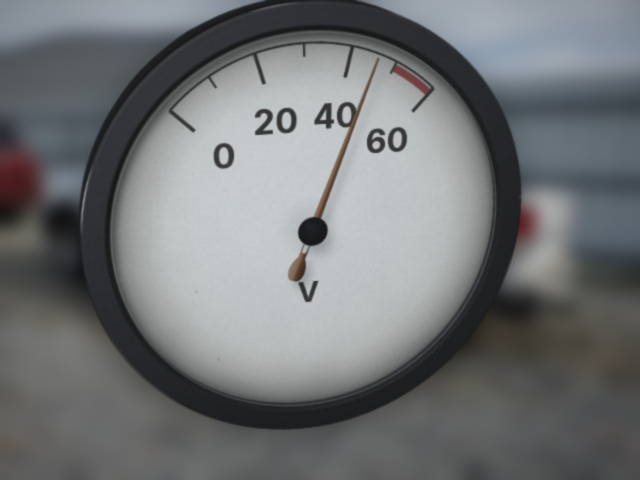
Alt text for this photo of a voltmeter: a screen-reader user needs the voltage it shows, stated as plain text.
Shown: 45 V
